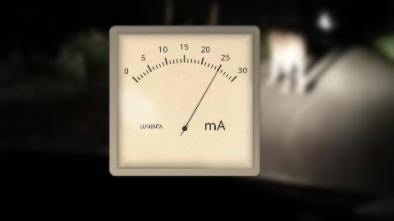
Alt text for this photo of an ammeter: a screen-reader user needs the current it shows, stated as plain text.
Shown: 25 mA
